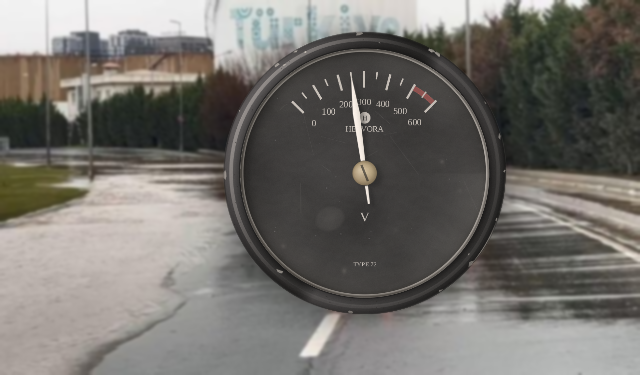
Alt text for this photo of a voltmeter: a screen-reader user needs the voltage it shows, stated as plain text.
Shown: 250 V
